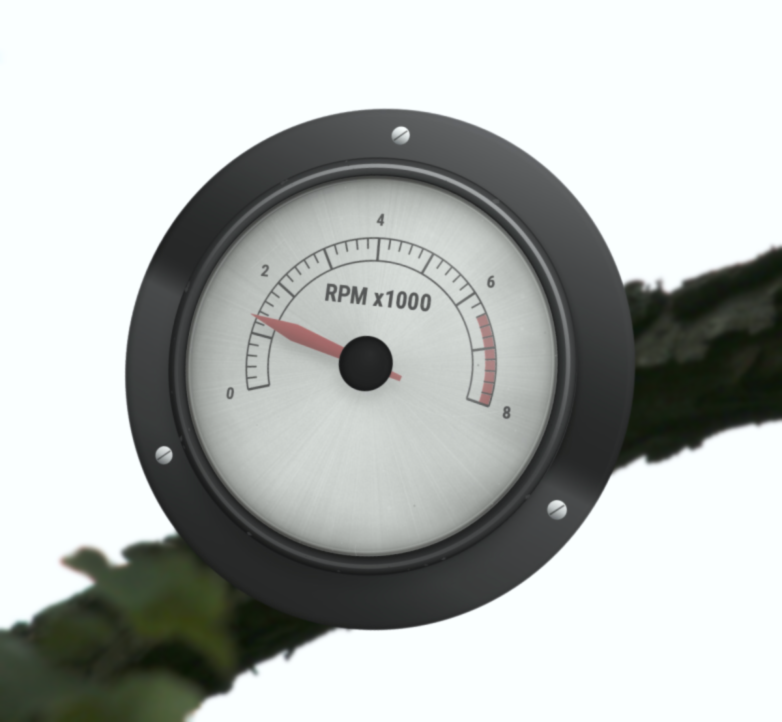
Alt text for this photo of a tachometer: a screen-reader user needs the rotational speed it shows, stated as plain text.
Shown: 1300 rpm
